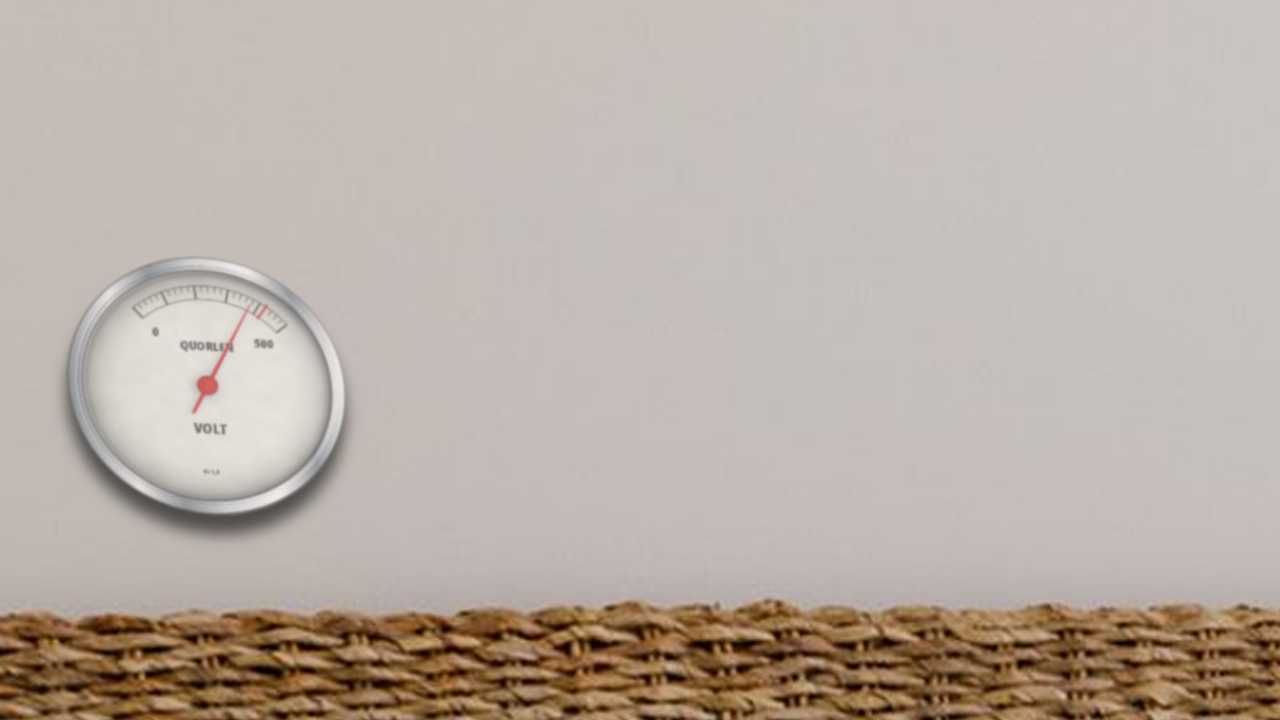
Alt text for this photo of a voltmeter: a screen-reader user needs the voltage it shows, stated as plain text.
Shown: 380 V
